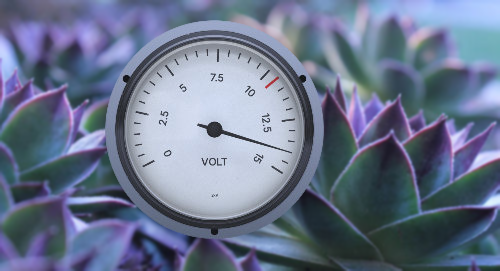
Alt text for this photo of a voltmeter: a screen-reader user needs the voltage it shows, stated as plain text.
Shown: 14 V
